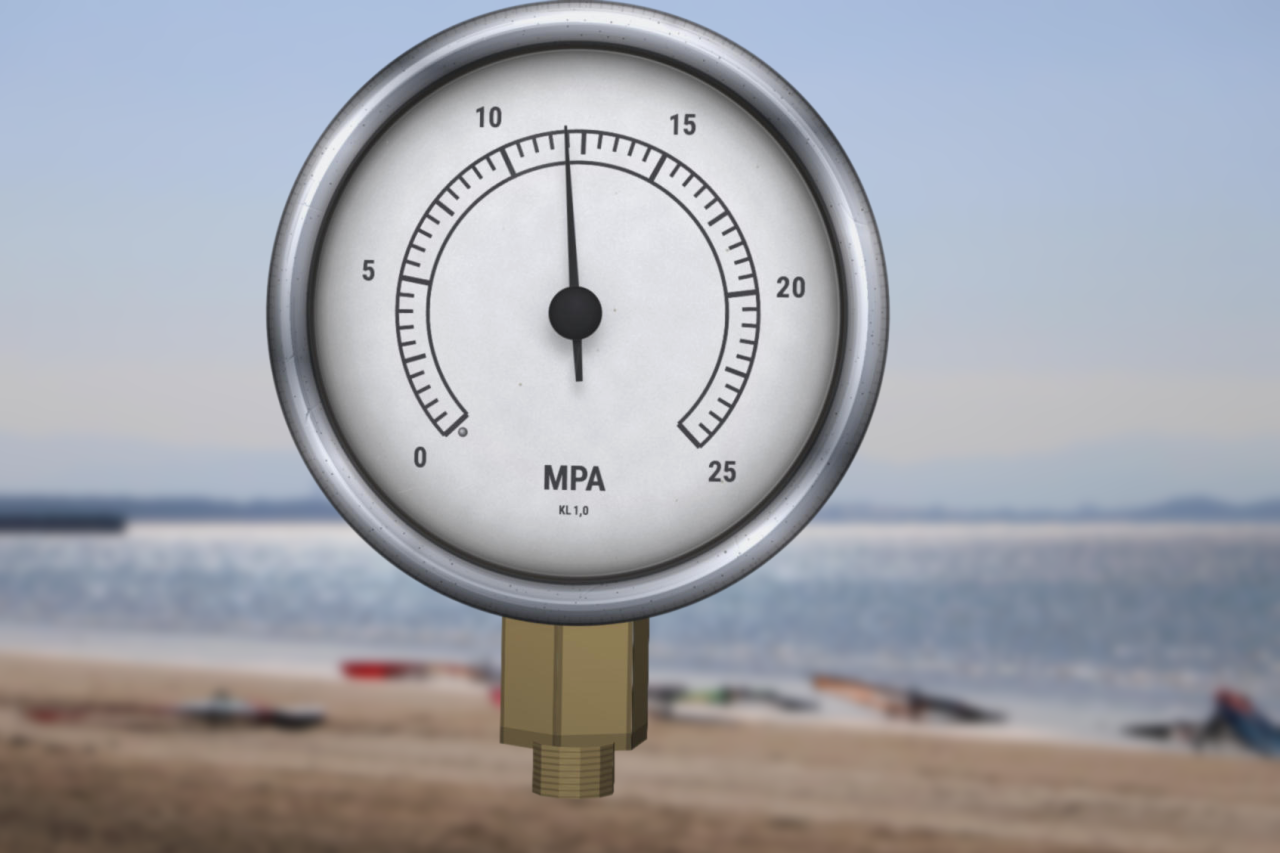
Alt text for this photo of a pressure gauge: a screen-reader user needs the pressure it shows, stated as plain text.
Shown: 12 MPa
